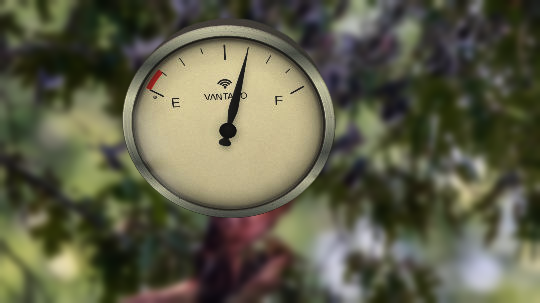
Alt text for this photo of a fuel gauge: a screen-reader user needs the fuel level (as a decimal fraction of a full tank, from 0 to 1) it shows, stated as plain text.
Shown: 0.625
